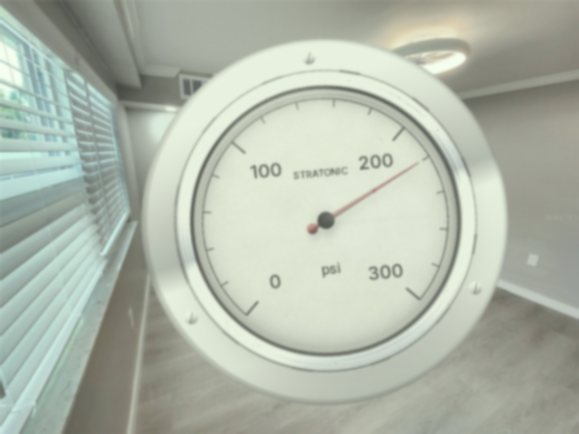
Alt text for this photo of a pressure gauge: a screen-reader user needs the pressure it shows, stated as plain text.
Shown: 220 psi
